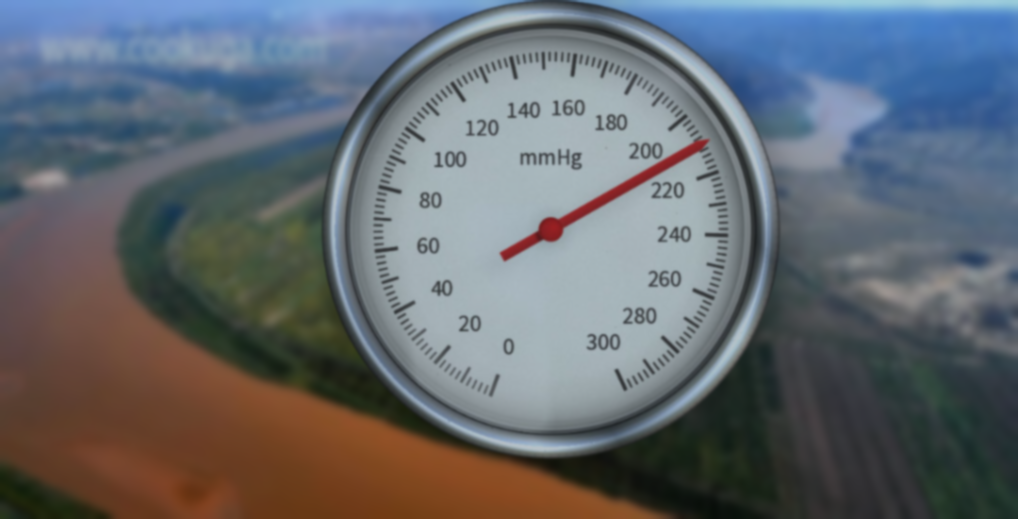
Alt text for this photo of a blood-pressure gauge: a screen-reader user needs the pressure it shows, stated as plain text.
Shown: 210 mmHg
